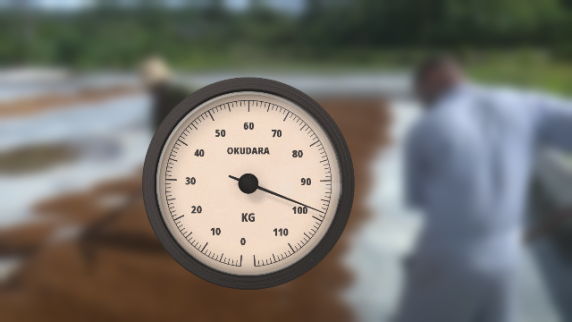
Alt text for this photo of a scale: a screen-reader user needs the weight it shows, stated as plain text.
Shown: 98 kg
